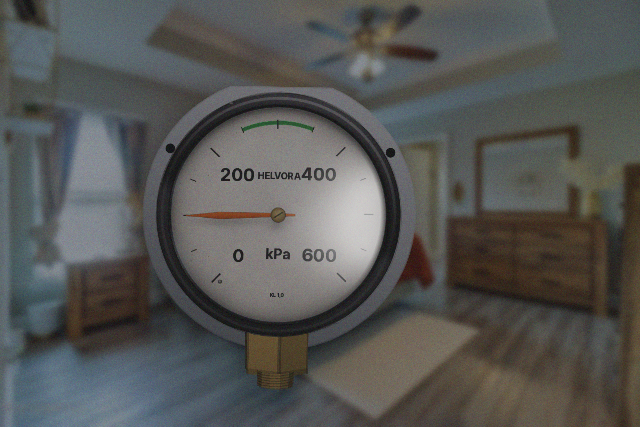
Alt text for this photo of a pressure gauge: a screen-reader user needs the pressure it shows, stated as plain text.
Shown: 100 kPa
